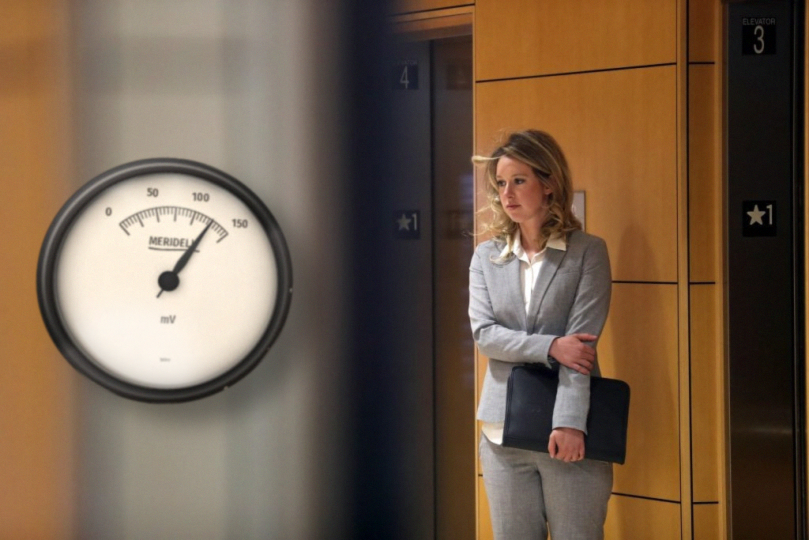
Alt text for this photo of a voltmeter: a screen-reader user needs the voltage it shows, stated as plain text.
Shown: 125 mV
